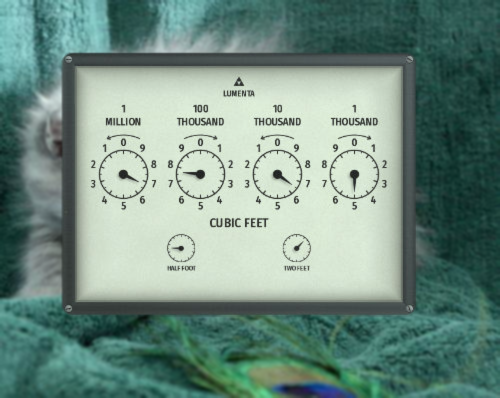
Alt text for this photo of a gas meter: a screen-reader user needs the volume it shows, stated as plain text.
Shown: 676500 ft³
